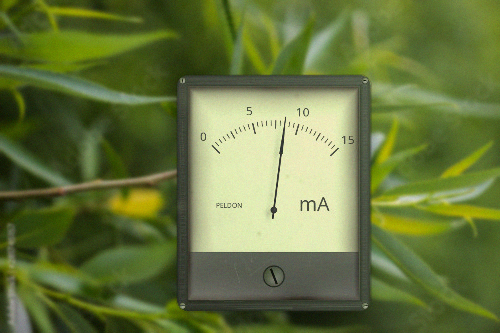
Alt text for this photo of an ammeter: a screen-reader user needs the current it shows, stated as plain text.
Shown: 8.5 mA
